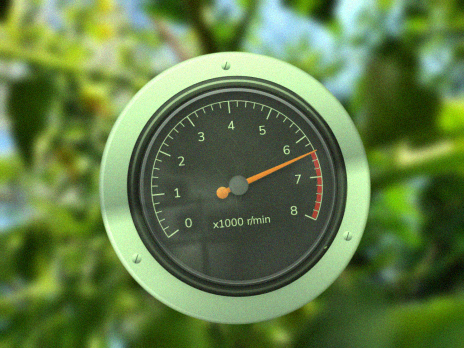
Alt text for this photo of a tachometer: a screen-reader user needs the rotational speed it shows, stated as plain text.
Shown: 6400 rpm
